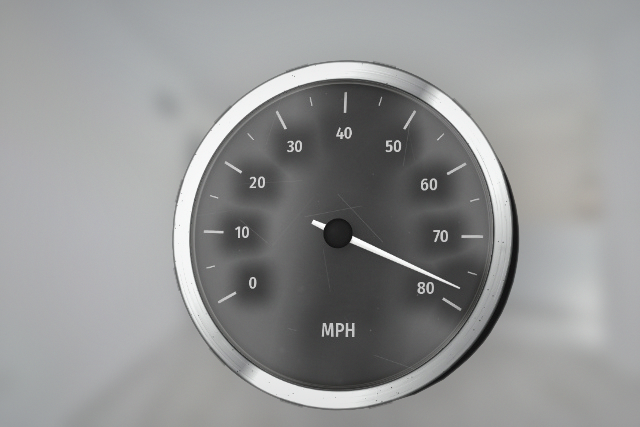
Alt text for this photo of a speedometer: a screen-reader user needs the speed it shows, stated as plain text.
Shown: 77.5 mph
